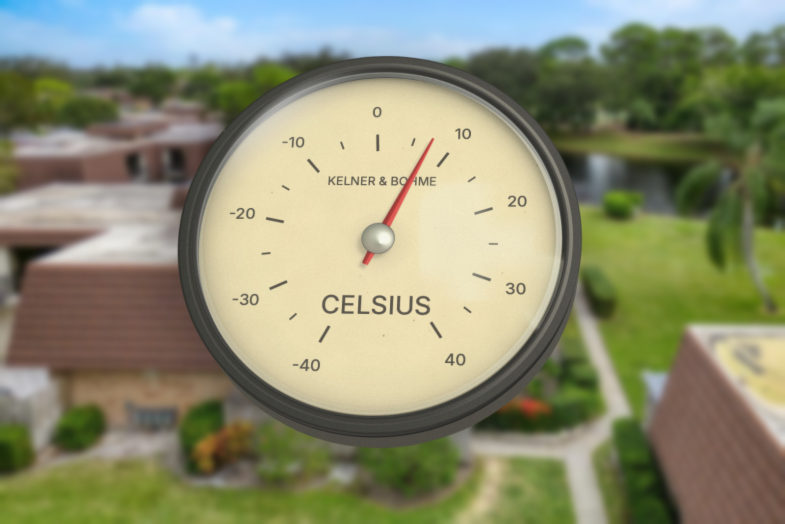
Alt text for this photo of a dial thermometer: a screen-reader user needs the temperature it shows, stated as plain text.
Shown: 7.5 °C
